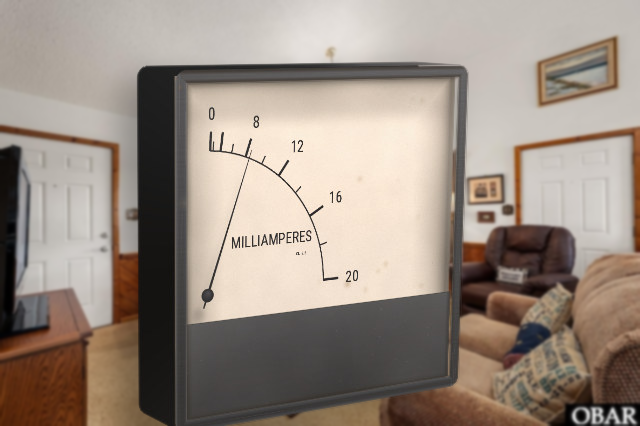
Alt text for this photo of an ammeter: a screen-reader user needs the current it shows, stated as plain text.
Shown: 8 mA
